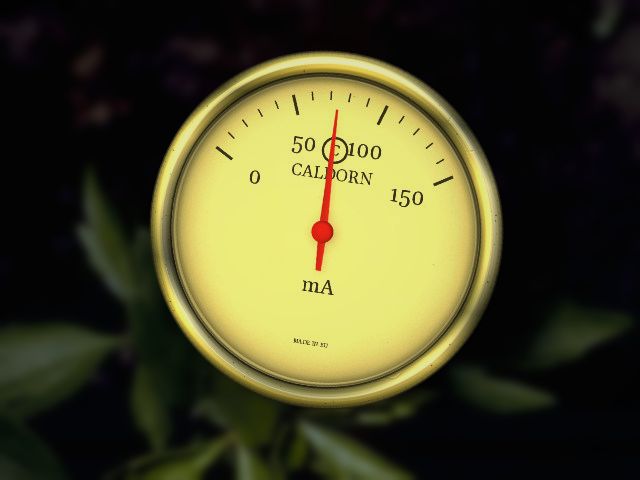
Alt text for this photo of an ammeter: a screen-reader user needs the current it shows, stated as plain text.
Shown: 75 mA
